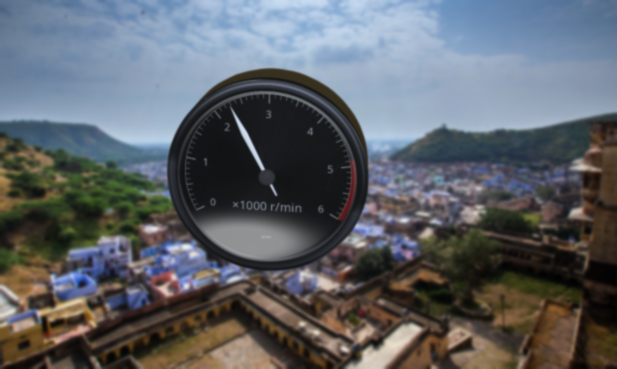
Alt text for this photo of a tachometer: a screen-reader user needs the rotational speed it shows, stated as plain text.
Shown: 2300 rpm
